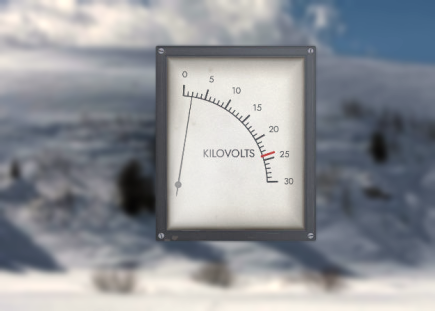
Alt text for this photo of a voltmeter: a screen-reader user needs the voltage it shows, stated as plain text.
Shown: 2 kV
